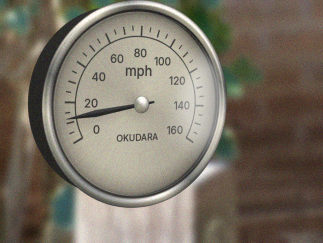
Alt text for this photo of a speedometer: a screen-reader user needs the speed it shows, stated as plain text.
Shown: 12.5 mph
